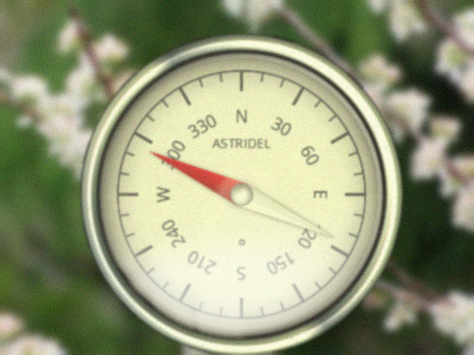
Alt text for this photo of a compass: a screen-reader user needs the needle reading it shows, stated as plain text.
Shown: 295 °
